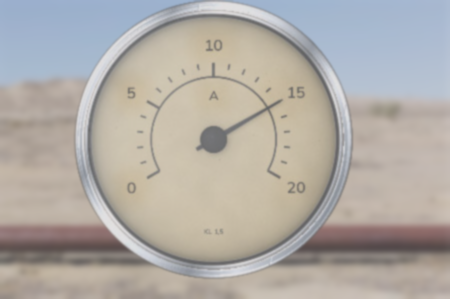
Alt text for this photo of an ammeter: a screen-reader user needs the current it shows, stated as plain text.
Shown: 15 A
